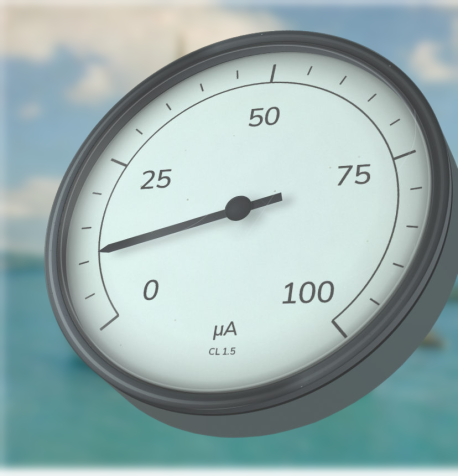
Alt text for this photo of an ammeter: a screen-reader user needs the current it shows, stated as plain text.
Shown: 10 µA
